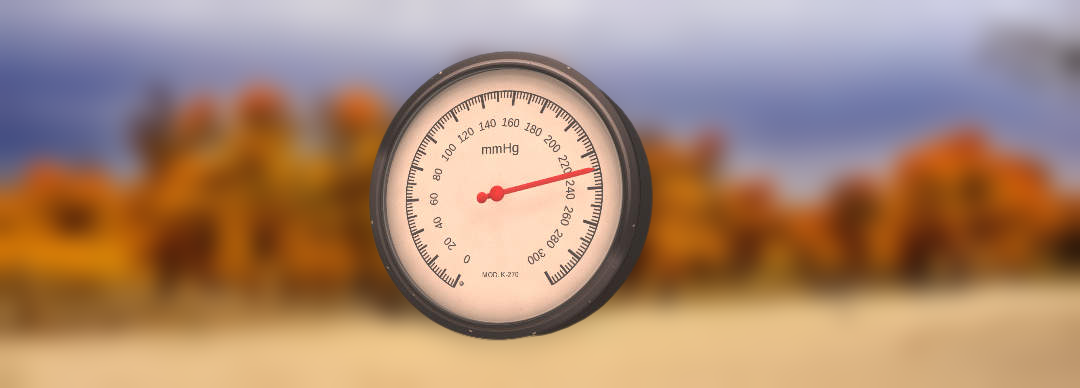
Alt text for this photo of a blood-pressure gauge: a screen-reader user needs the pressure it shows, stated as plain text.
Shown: 230 mmHg
